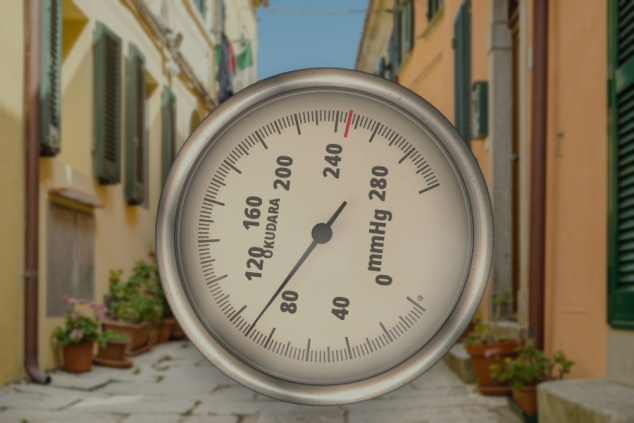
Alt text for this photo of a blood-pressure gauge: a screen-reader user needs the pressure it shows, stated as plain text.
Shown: 90 mmHg
